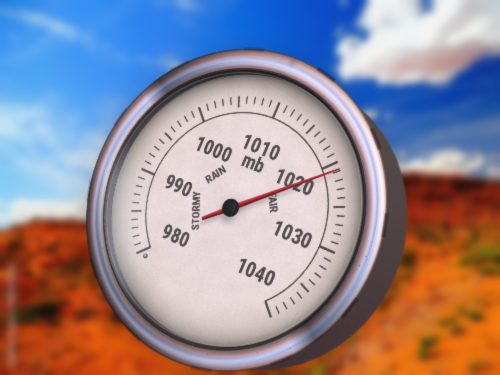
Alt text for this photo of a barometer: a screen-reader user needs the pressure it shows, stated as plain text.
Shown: 1021 mbar
